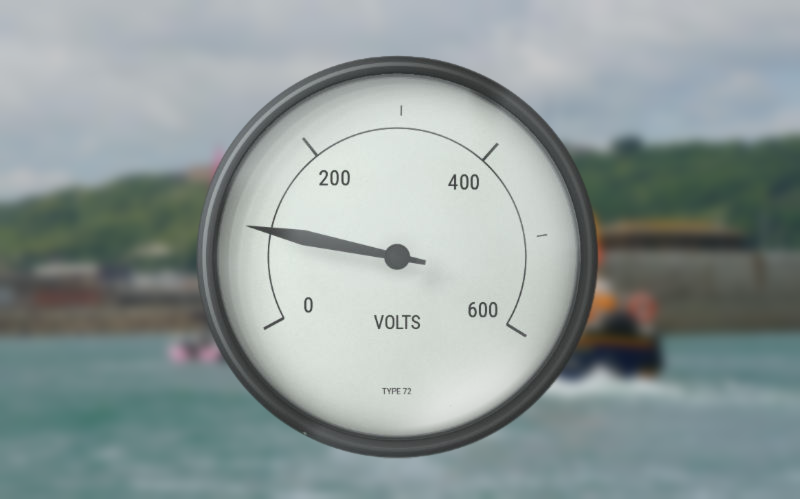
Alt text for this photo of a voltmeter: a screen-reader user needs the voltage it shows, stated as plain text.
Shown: 100 V
